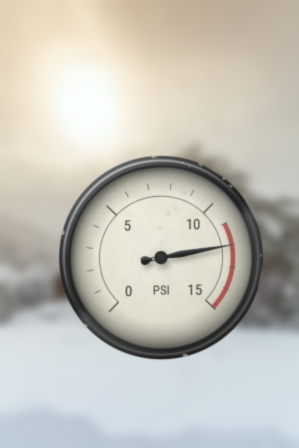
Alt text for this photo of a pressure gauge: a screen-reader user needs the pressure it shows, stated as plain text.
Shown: 12 psi
